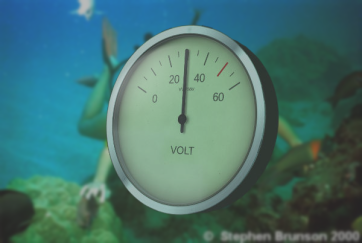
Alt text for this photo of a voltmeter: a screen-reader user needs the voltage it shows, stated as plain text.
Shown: 30 V
